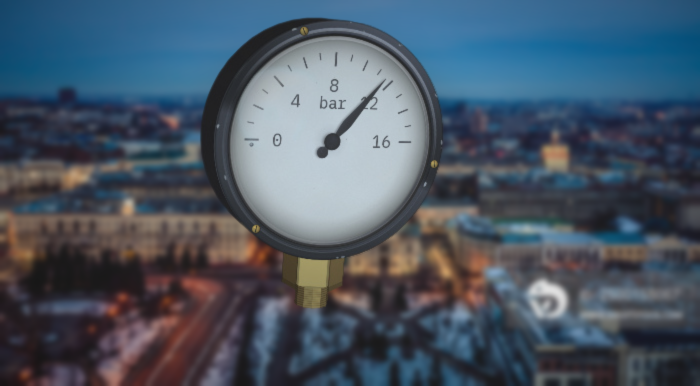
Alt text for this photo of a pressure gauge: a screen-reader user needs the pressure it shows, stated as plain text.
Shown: 11.5 bar
